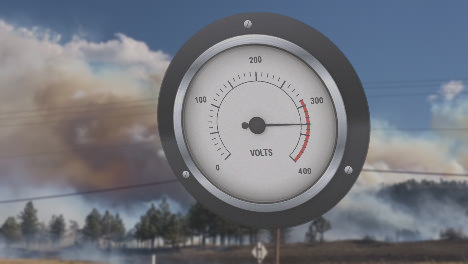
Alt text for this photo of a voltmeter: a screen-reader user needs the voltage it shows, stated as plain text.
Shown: 330 V
